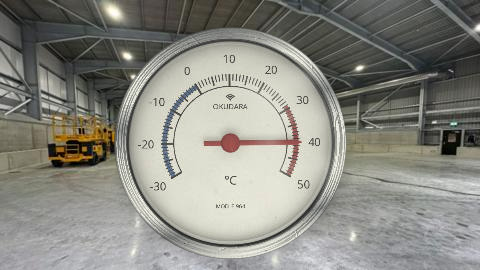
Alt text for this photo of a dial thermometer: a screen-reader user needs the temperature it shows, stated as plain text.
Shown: 40 °C
